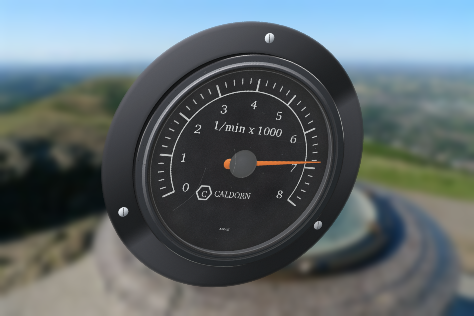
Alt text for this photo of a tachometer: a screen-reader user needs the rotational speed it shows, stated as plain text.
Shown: 6800 rpm
